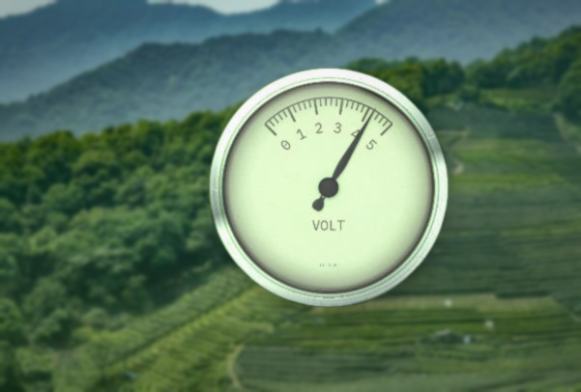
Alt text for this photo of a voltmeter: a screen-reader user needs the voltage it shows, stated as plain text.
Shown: 4.2 V
